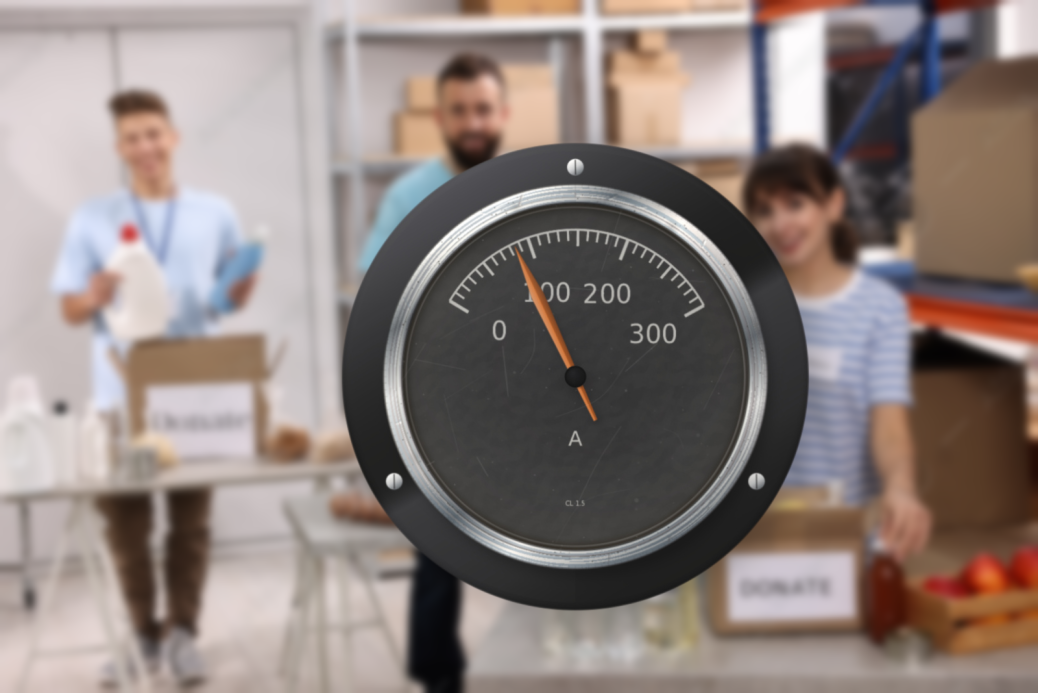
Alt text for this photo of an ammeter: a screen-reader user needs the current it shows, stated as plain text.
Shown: 85 A
